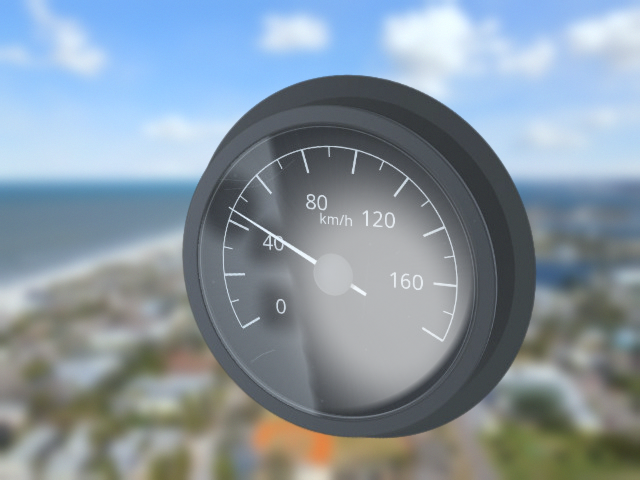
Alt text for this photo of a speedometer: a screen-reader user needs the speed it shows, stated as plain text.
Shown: 45 km/h
